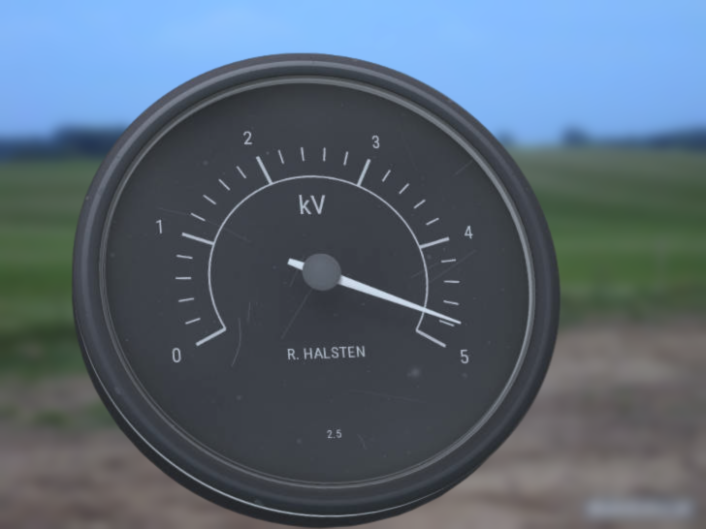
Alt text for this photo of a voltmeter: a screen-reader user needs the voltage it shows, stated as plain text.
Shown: 4.8 kV
